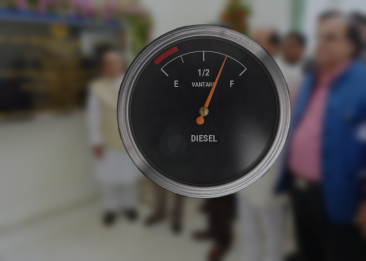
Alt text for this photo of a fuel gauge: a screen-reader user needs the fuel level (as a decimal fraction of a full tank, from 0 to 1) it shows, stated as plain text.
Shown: 0.75
